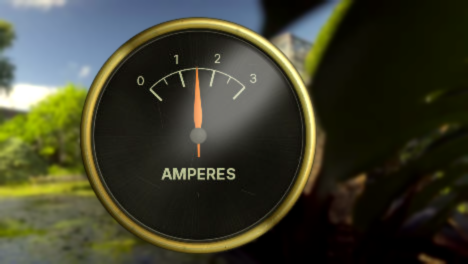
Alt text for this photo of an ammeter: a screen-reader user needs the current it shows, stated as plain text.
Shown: 1.5 A
